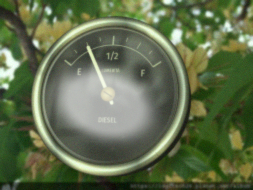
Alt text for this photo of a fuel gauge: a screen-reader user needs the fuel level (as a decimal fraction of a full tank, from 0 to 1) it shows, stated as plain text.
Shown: 0.25
